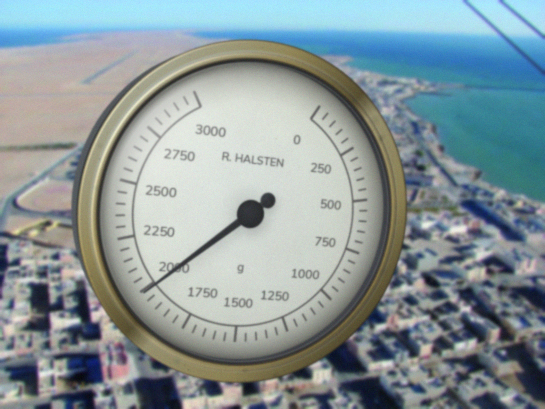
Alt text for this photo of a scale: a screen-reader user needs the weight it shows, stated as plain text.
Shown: 2000 g
